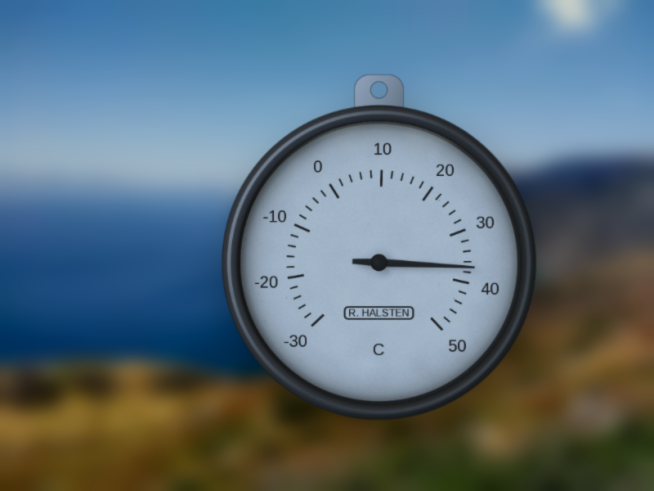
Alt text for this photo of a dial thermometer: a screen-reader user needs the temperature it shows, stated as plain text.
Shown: 37 °C
